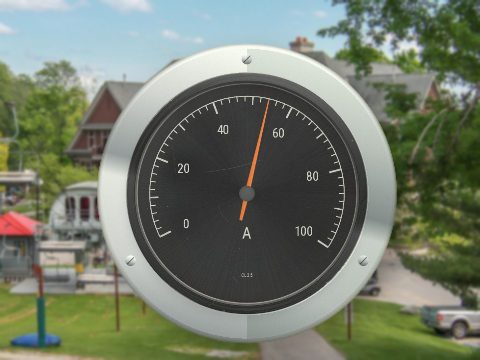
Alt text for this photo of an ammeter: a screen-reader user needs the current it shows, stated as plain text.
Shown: 54 A
